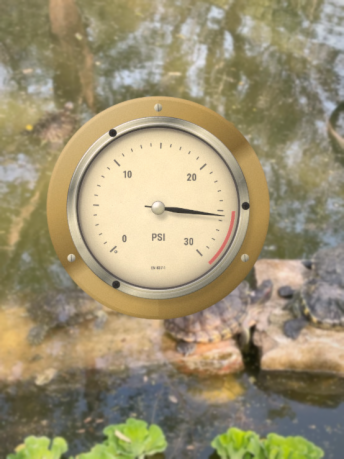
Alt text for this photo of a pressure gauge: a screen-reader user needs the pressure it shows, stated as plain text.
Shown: 25.5 psi
